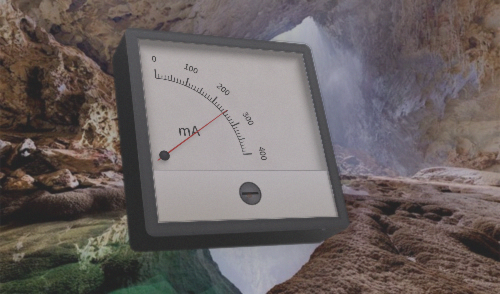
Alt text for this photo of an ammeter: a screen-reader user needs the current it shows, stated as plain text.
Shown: 250 mA
